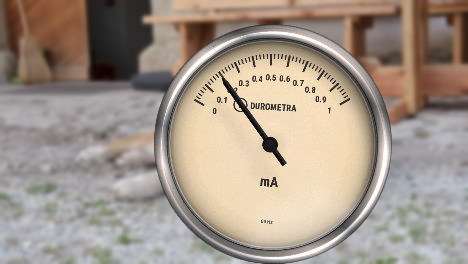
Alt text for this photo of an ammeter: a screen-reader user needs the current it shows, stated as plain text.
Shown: 0.2 mA
